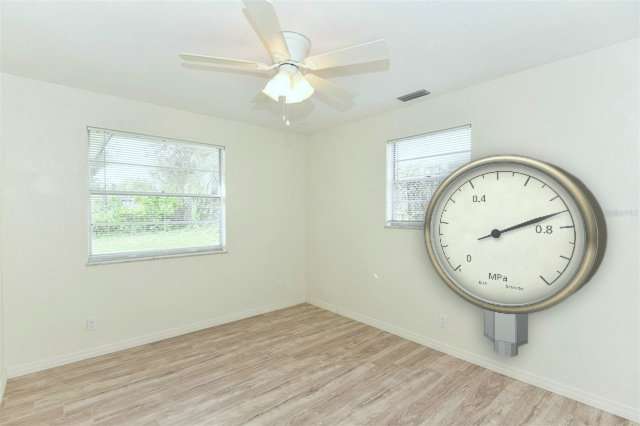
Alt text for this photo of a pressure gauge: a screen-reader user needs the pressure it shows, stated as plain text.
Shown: 0.75 MPa
